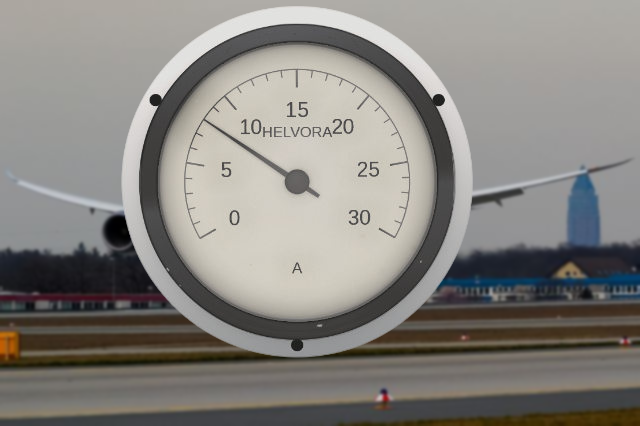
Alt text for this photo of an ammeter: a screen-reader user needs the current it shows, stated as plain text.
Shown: 8 A
